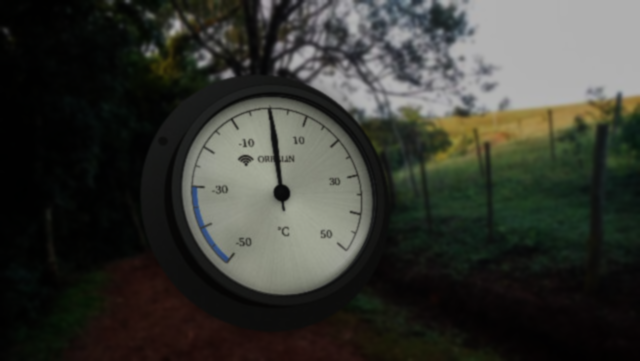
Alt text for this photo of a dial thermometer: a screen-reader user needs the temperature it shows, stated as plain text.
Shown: 0 °C
